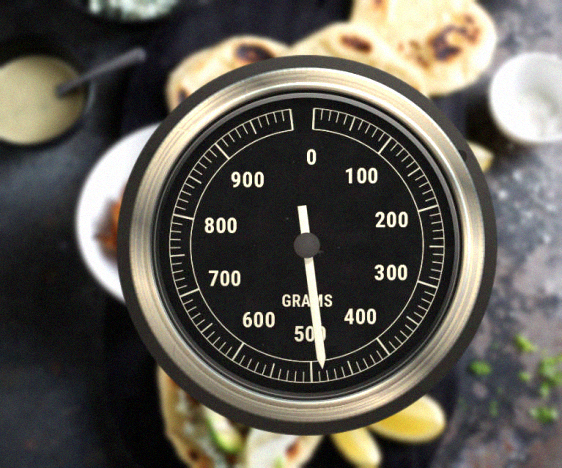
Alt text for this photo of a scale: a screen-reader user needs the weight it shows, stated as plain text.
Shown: 485 g
